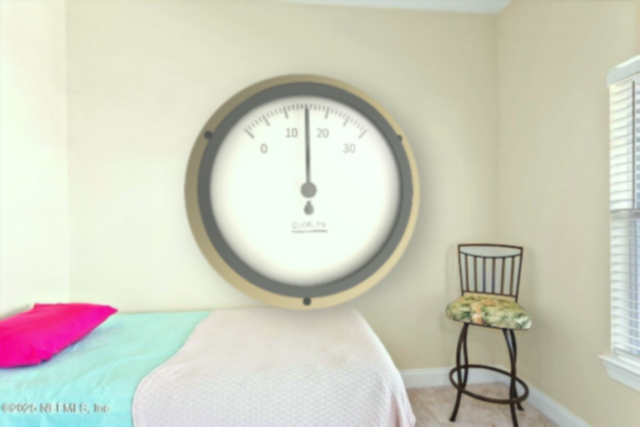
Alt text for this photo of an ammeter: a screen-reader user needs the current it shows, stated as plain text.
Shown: 15 A
